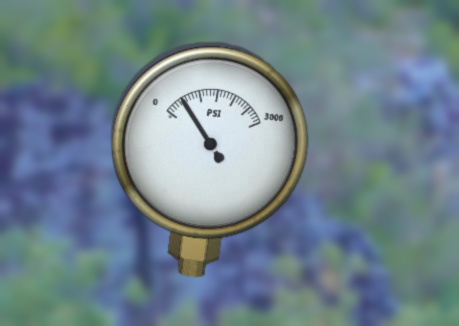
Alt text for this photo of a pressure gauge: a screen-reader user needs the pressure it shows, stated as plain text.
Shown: 500 psi
